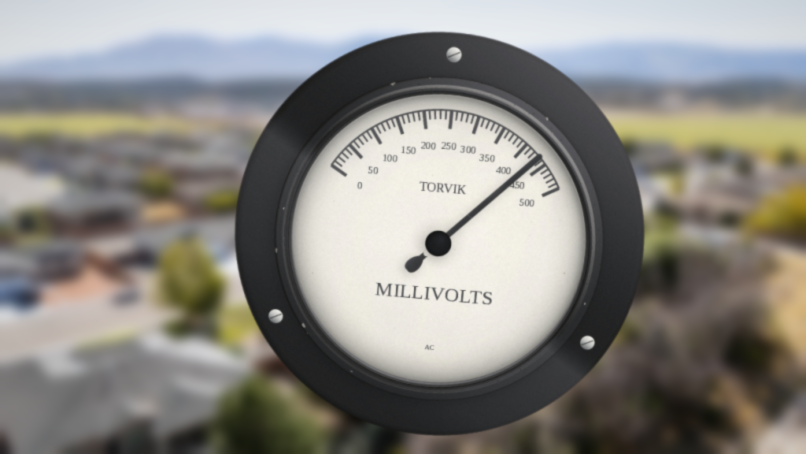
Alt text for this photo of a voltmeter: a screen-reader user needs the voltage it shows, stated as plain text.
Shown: 430 mV
